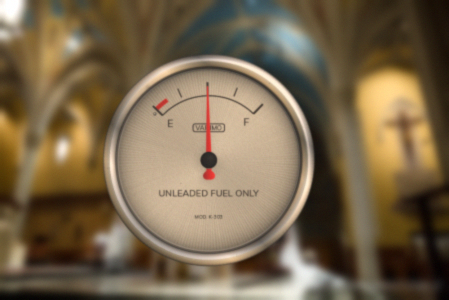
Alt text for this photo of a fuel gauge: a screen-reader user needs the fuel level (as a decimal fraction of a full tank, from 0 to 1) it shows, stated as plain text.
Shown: 0.5
